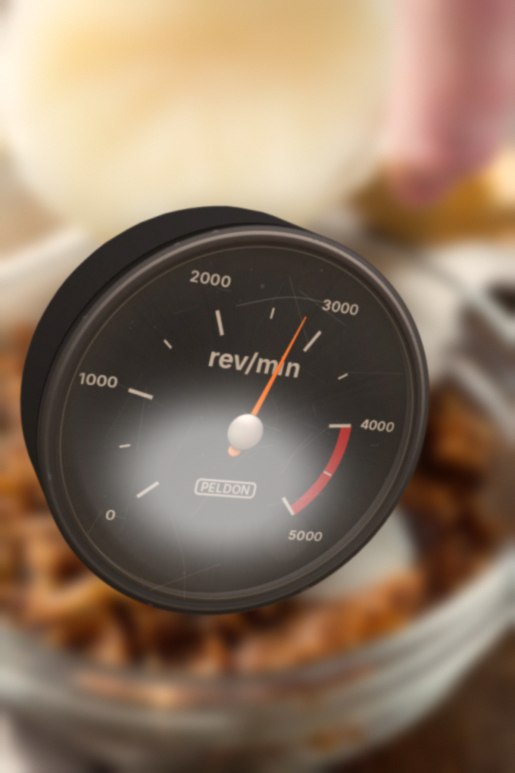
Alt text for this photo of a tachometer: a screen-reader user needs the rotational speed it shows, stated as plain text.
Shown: 2750 rpm
